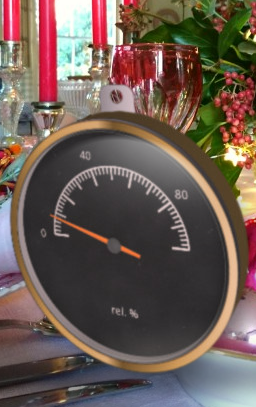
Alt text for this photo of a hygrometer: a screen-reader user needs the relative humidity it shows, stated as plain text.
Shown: 10 %
